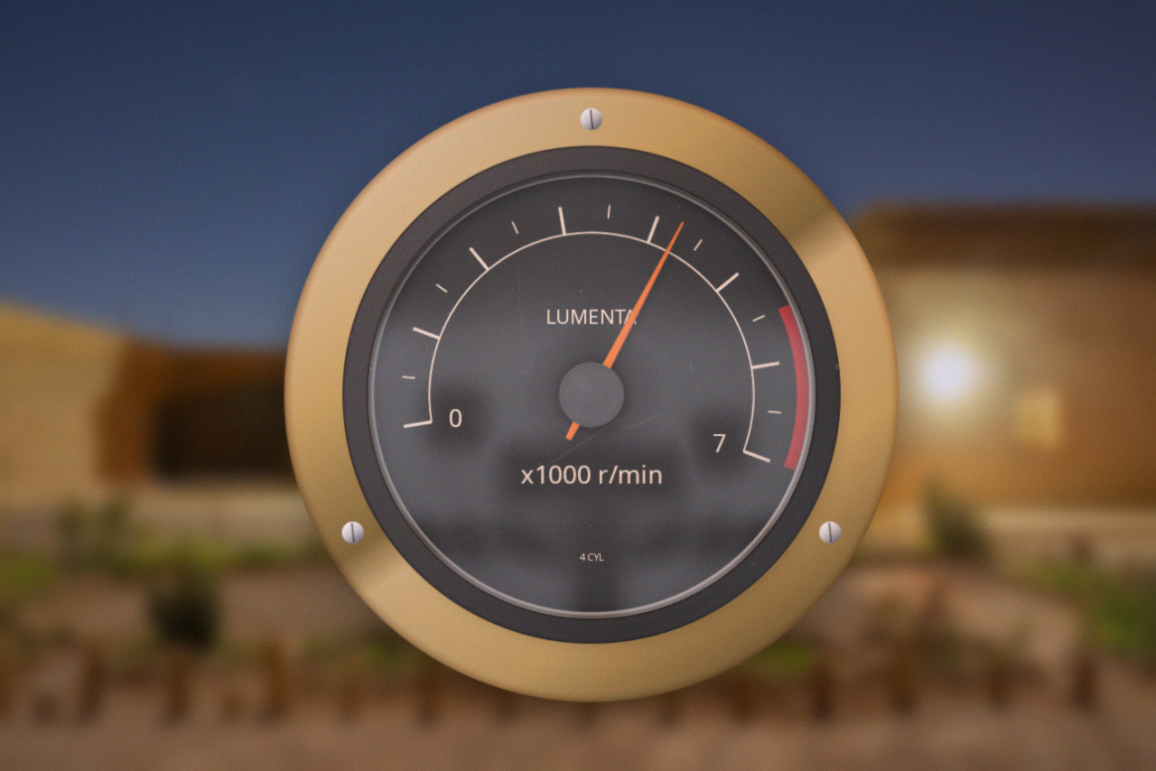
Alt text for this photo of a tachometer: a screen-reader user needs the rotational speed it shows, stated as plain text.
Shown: 4250 rpm
